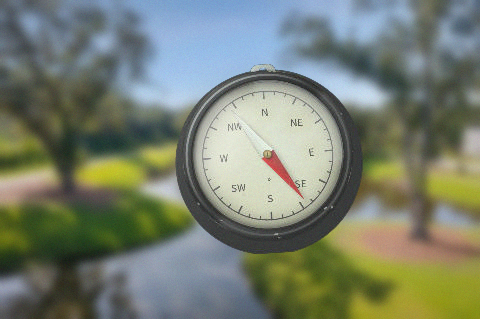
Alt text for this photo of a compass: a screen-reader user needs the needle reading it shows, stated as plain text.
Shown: 145 °
